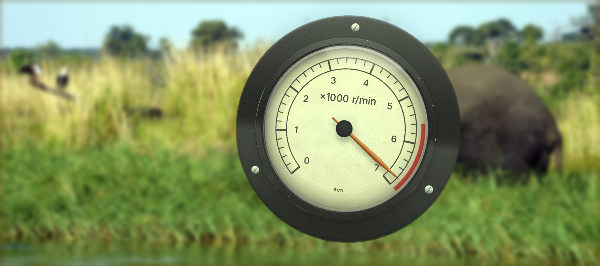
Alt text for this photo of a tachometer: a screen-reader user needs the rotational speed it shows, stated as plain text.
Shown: 6800 rpm
